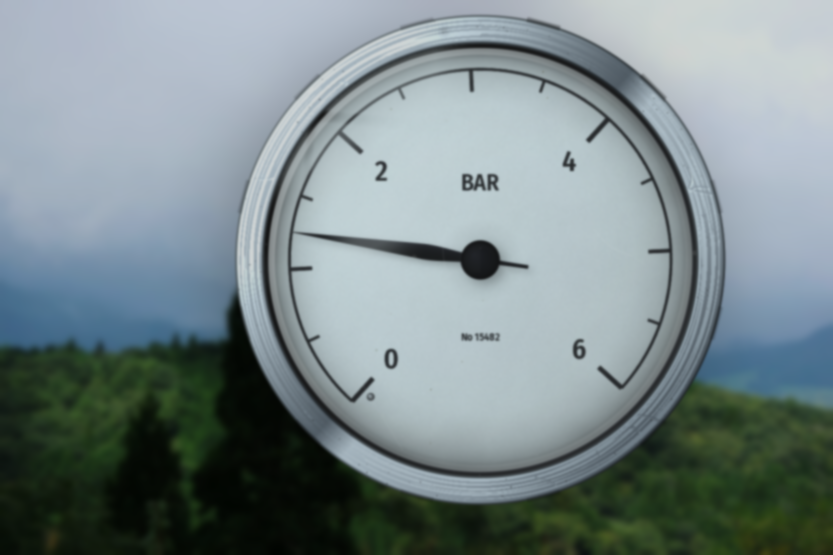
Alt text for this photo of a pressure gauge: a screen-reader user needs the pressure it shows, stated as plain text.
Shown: 1.25 bar
